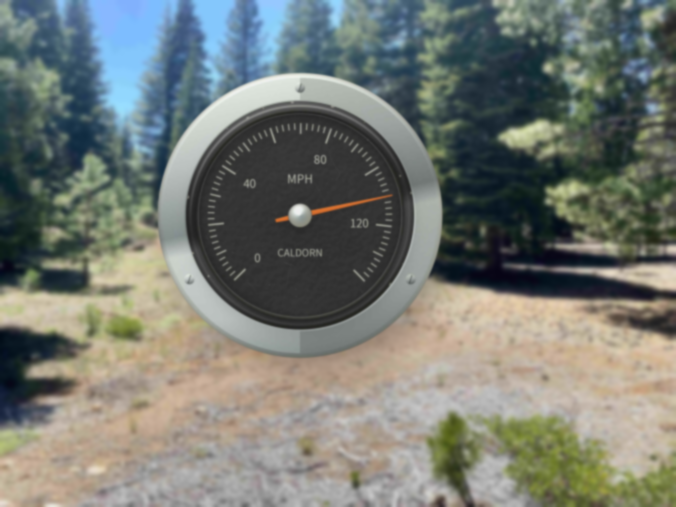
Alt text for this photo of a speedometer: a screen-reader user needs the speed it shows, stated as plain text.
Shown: 110 mph
